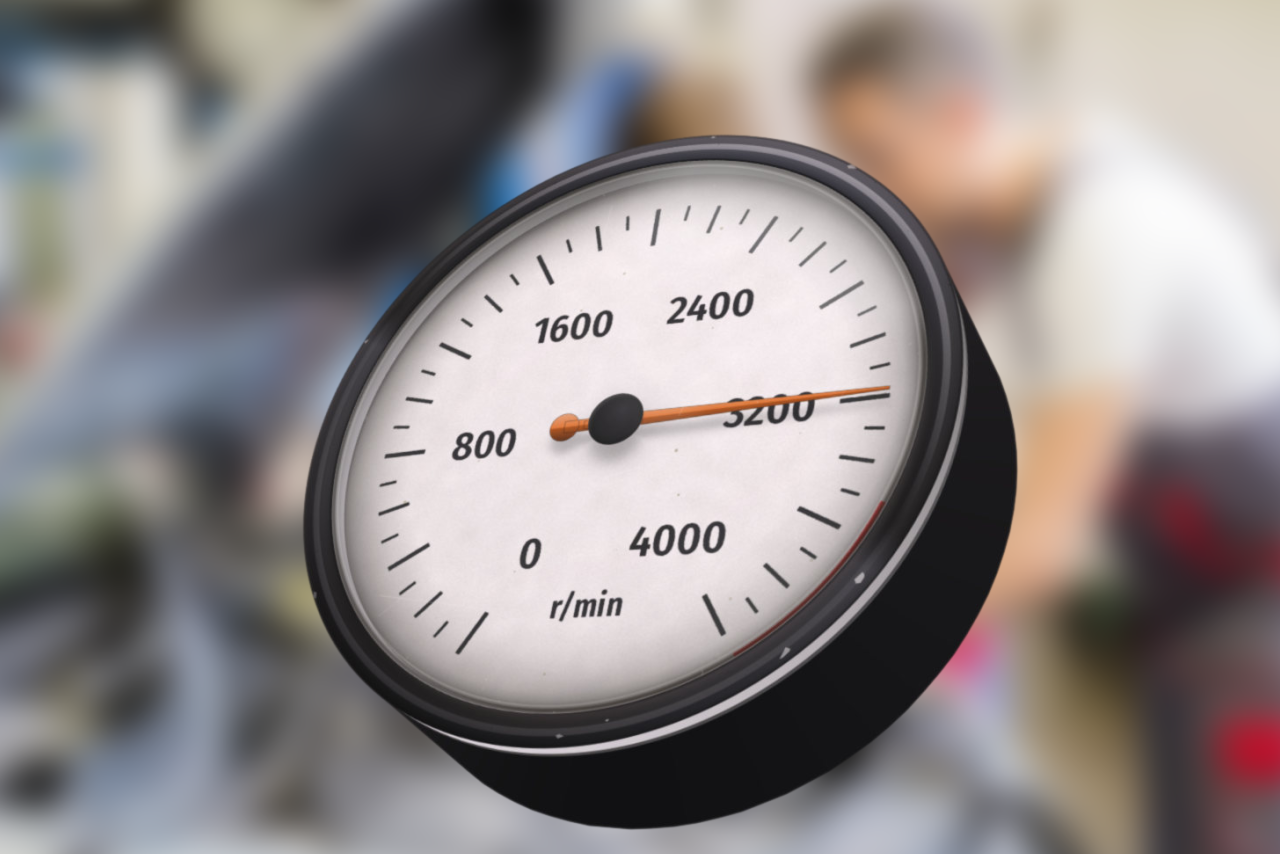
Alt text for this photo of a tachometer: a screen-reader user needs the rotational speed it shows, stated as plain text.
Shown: 3200 rpm
